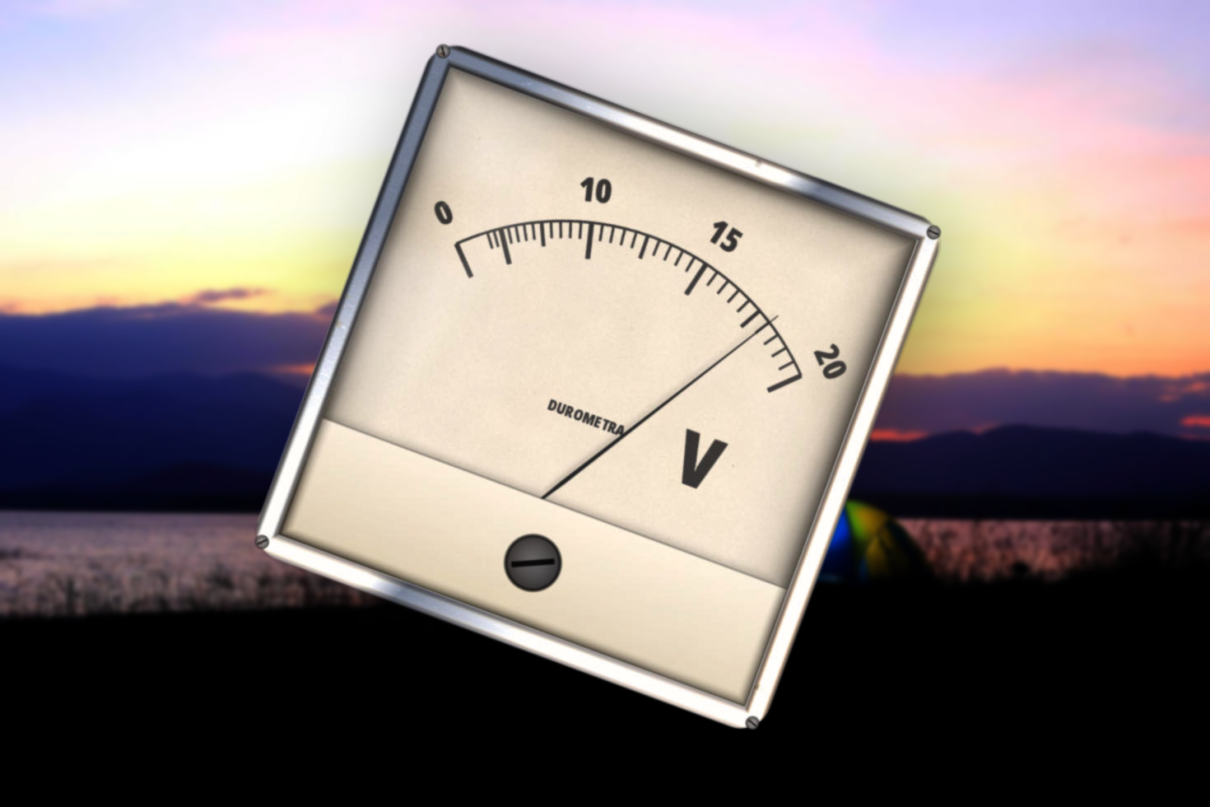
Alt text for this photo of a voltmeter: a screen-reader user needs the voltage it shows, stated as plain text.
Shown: 18 V
